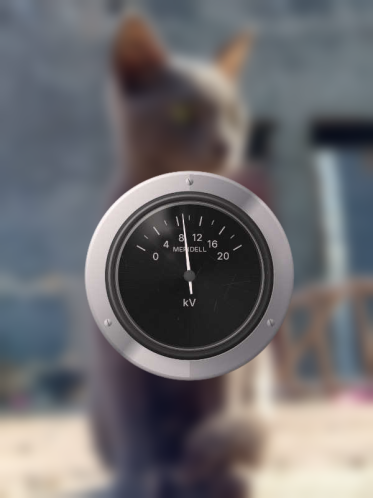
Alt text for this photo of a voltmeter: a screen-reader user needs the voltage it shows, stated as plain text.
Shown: 9 kV
